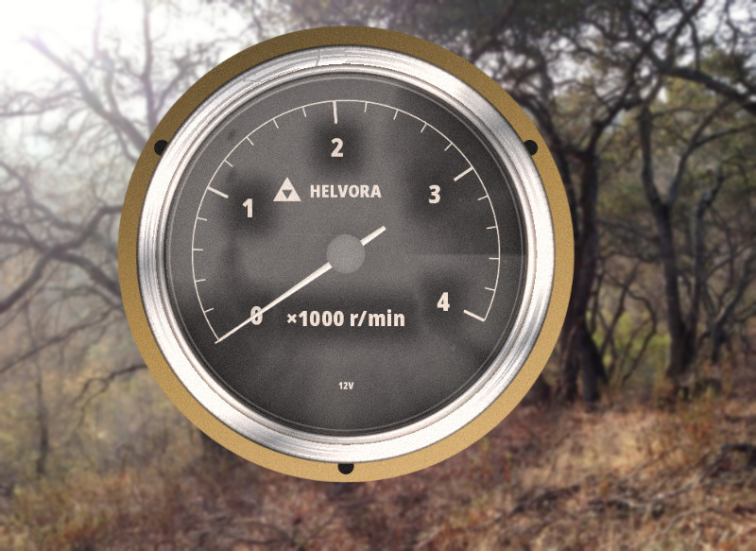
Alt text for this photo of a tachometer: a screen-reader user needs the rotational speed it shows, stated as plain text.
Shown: 0 rpm
